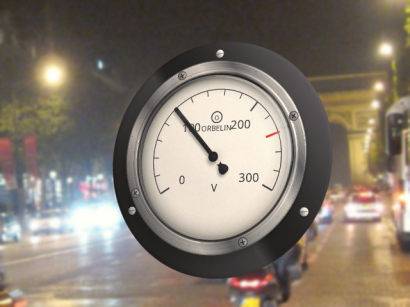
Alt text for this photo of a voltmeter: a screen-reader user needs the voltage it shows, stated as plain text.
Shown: 100 V
